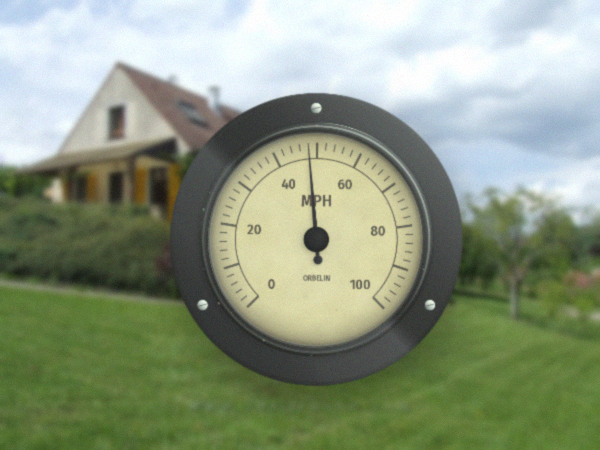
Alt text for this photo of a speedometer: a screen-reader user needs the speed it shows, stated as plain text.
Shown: 48 mph
